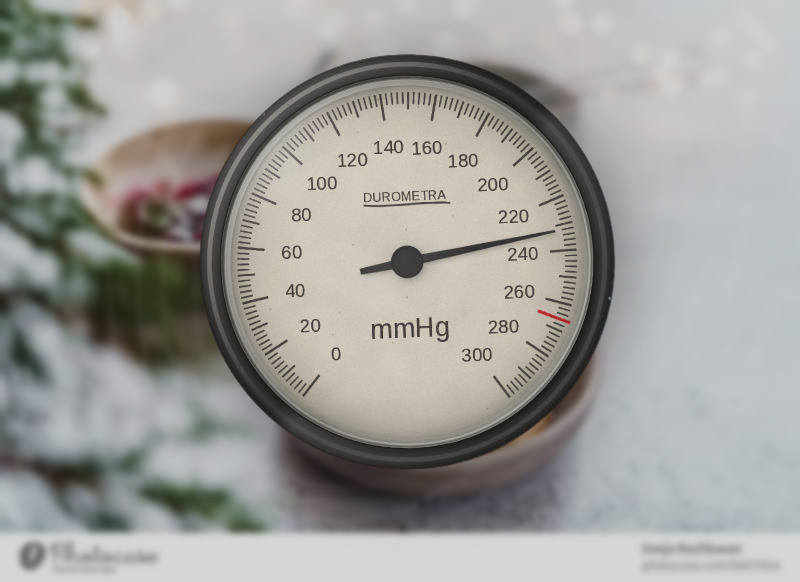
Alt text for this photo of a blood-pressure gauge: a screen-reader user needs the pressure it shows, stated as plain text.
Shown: 232 mmHg
